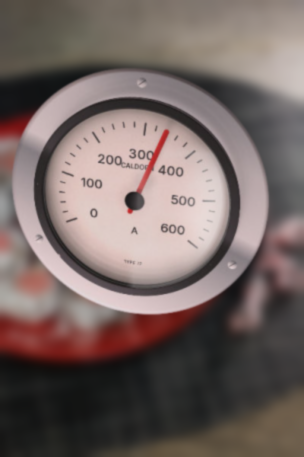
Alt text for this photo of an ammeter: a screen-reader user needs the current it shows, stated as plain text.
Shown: 340 A
